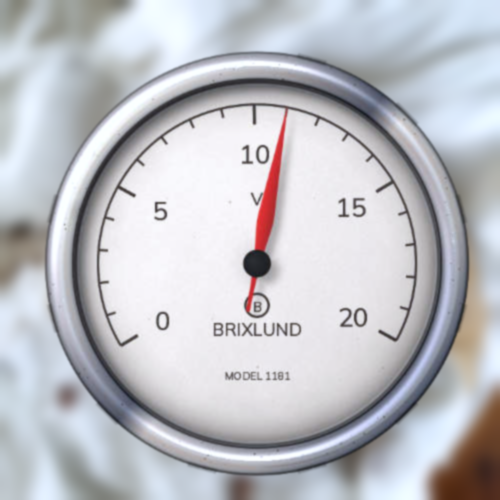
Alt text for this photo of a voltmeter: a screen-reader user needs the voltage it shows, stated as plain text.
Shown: 11 V
